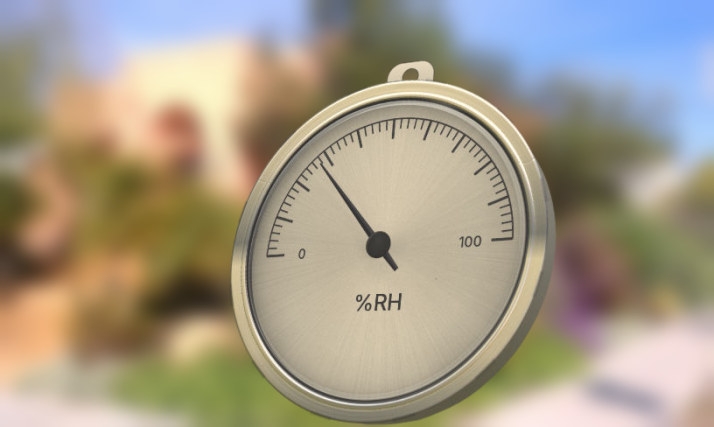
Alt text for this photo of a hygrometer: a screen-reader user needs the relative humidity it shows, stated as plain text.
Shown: 28 %
